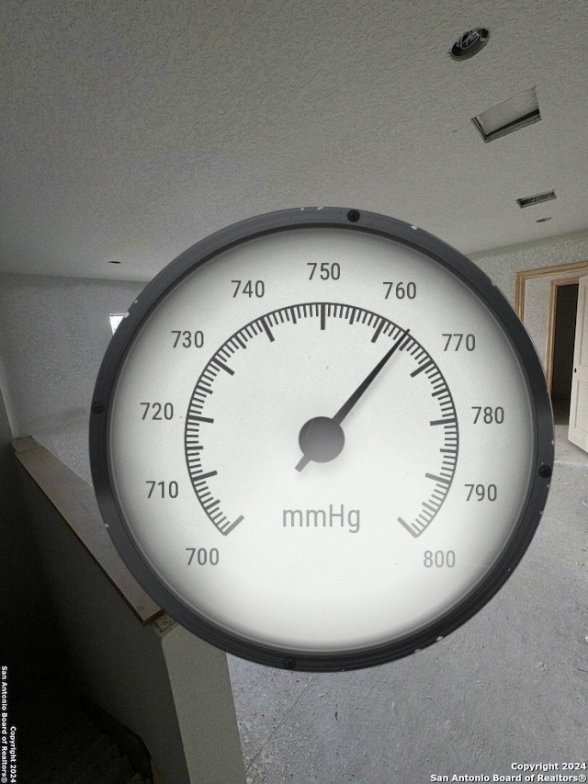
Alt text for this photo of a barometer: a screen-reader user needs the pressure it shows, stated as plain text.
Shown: 764 mmHg
